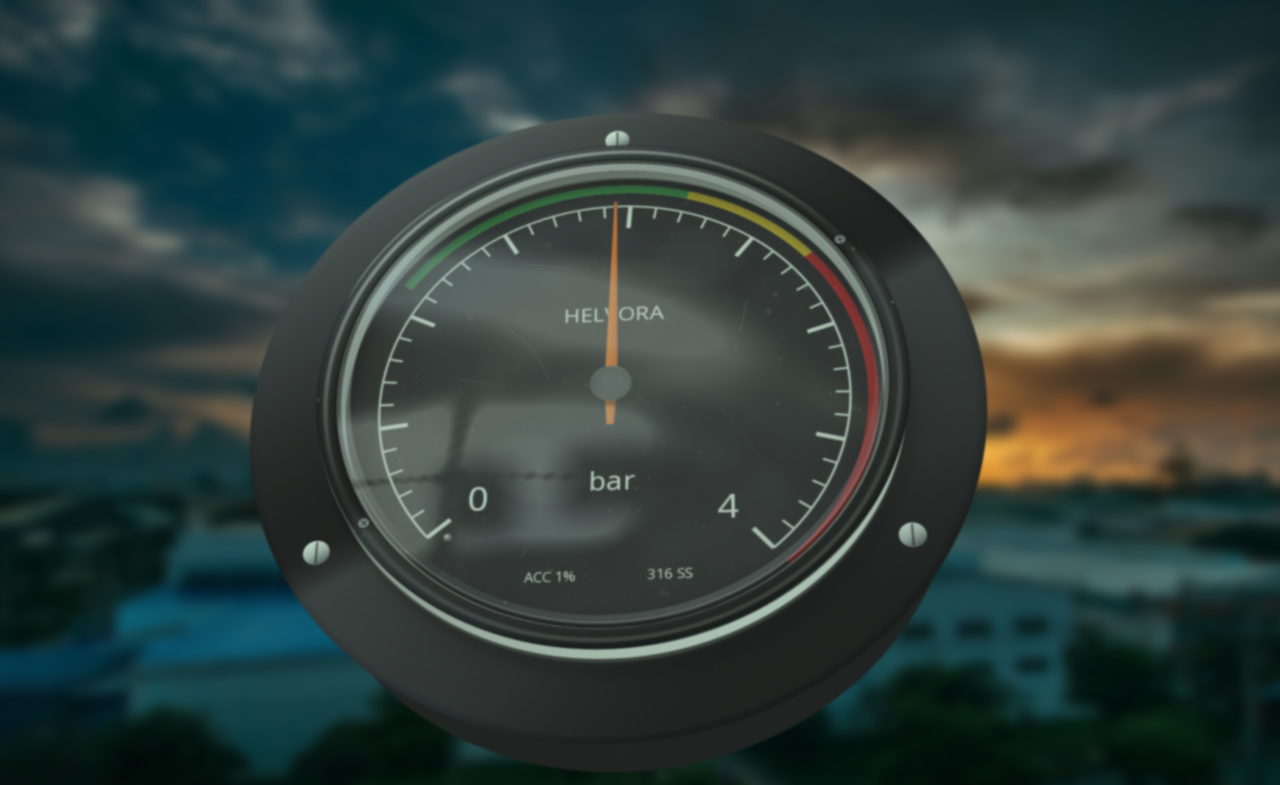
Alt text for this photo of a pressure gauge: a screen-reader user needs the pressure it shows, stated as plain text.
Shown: 1.95 bar
